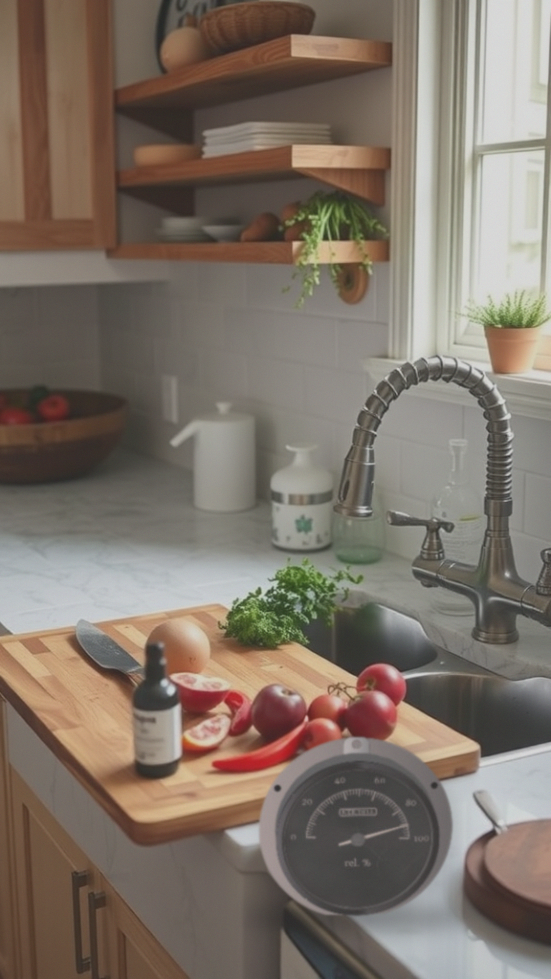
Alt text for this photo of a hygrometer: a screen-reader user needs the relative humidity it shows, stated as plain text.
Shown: 90 %
